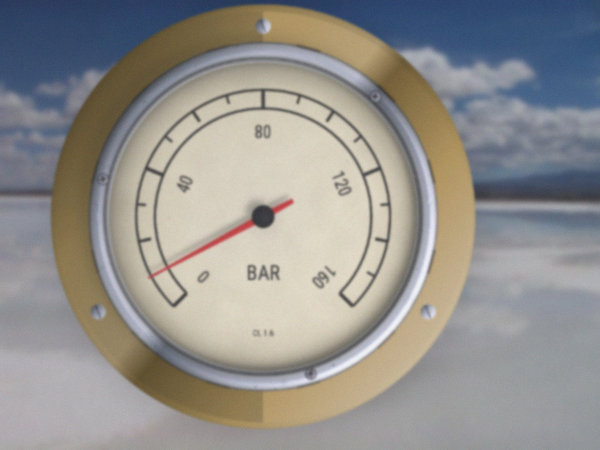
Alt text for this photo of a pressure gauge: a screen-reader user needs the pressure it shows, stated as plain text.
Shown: 10 bar
